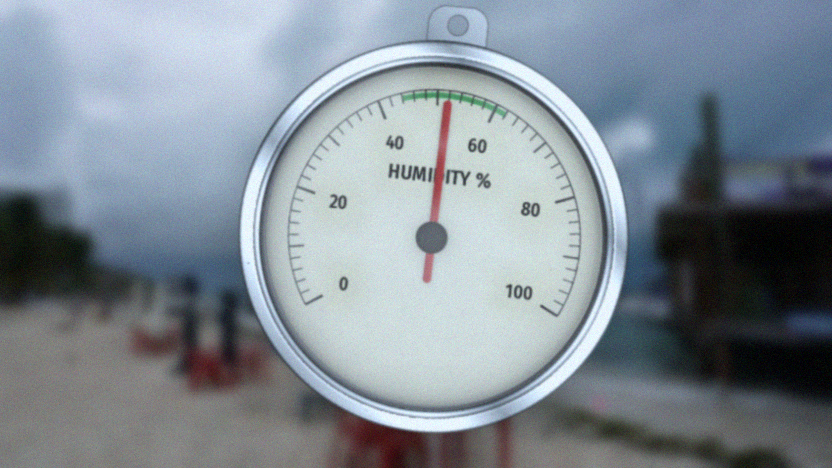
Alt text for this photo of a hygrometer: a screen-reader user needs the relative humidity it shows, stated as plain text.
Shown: 52 %
